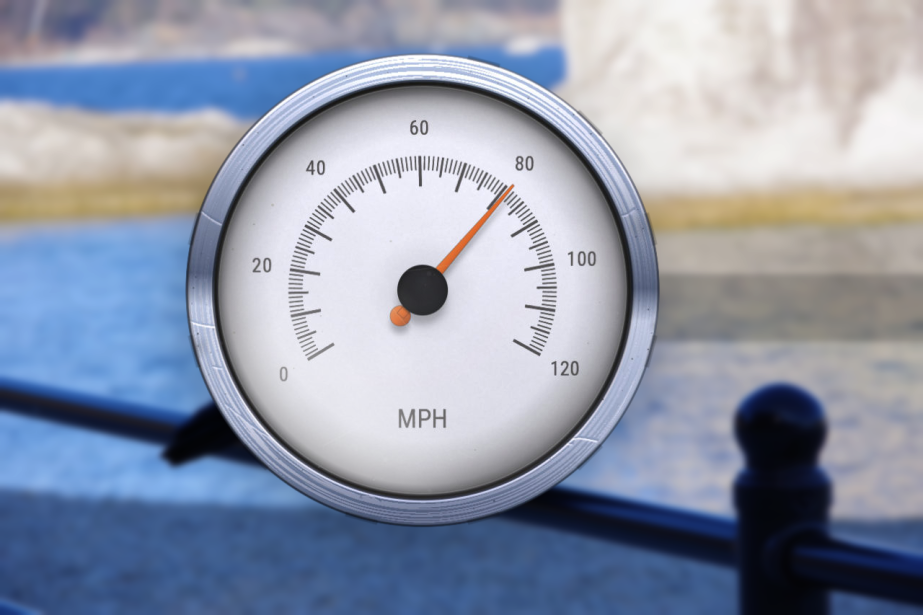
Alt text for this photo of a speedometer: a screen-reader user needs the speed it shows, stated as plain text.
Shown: 81 mph
